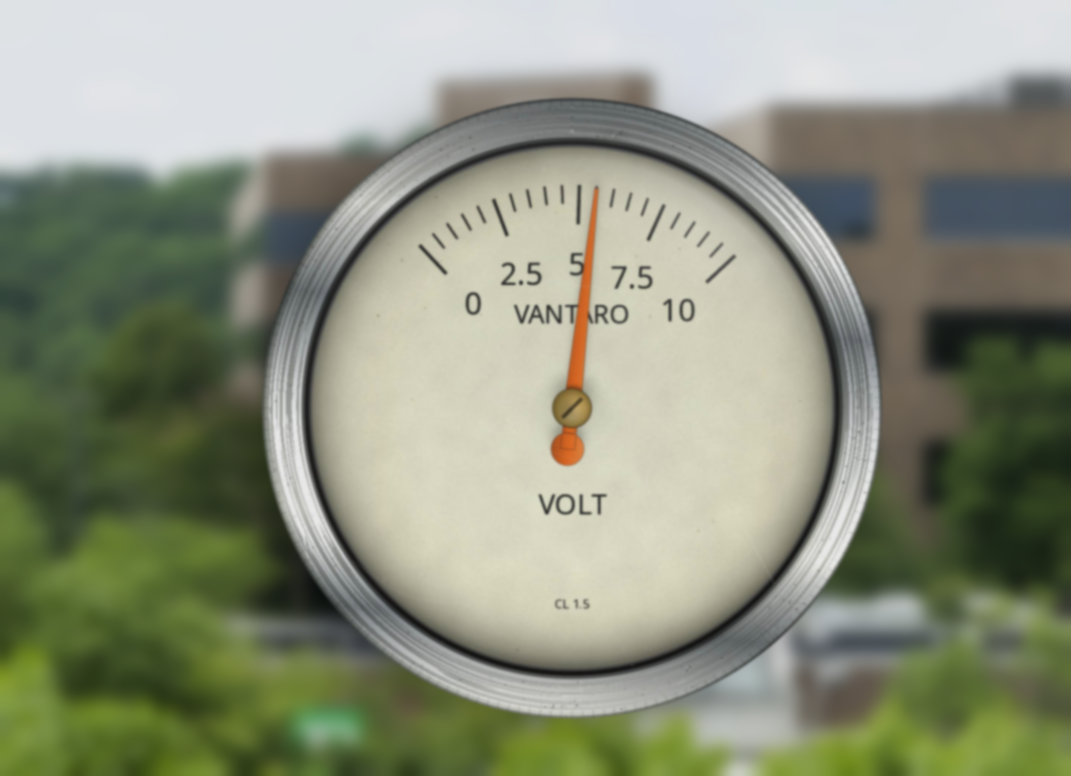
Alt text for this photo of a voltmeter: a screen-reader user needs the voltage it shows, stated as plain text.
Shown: 5.5 V
